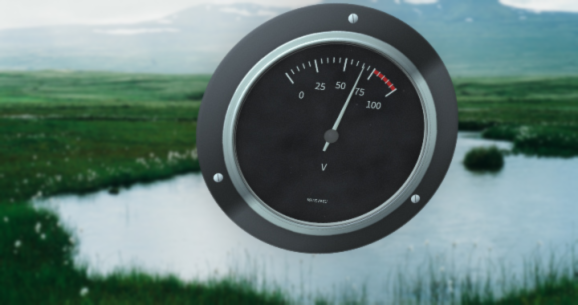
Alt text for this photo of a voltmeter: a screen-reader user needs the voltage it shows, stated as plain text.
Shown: 65 V
